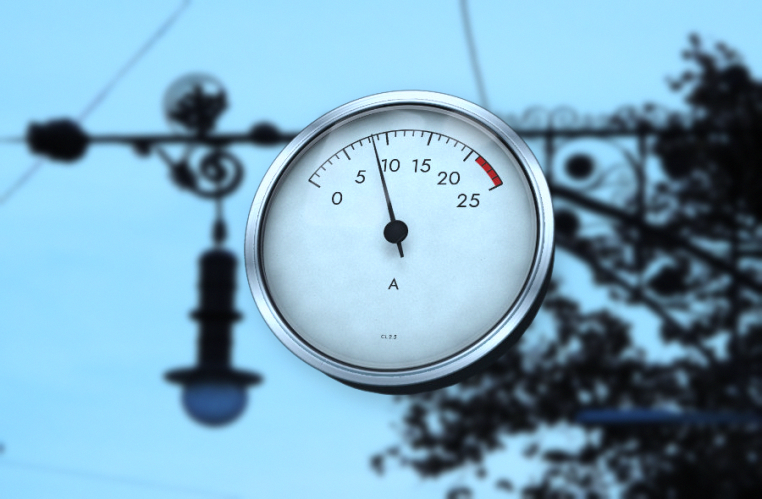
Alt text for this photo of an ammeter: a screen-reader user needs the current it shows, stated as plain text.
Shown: 8.5 A
